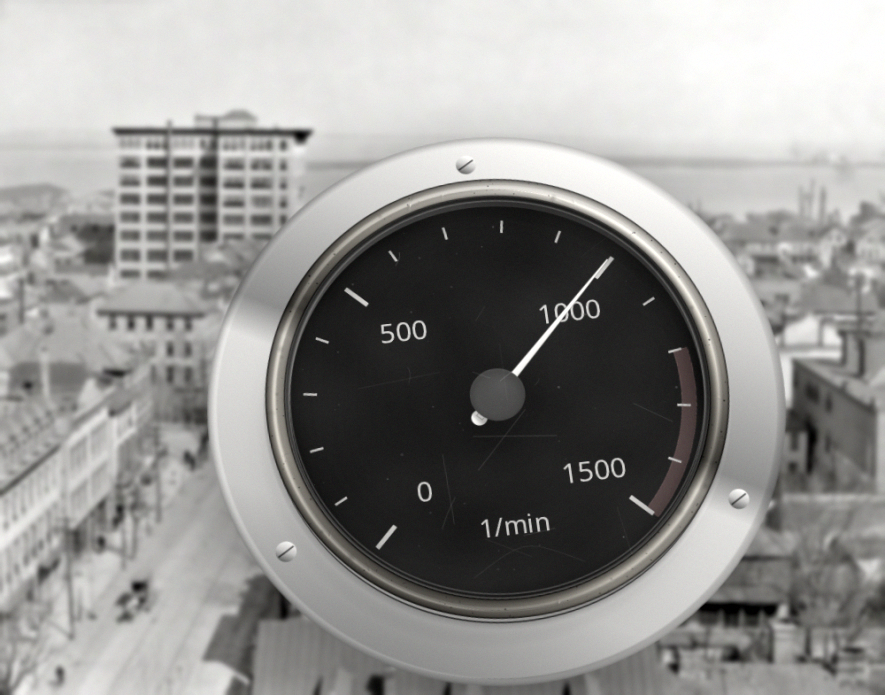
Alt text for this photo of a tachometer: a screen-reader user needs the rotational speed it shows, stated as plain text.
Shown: 1000 rpm
